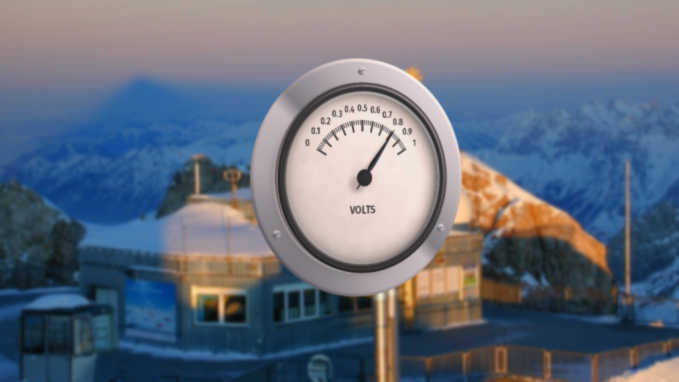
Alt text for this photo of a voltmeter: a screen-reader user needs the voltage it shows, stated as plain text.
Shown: 0.8 V
